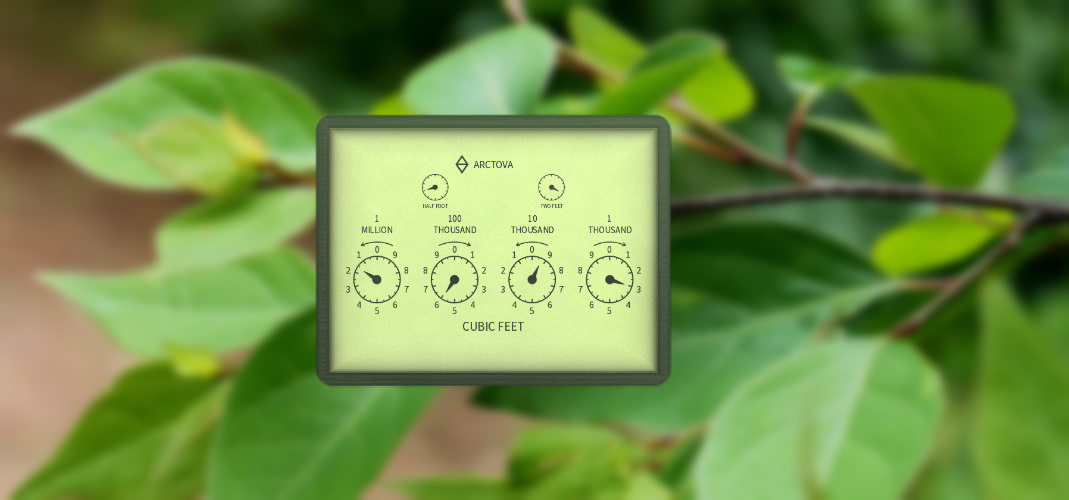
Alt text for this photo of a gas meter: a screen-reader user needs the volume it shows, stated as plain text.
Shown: 159300 ft³
